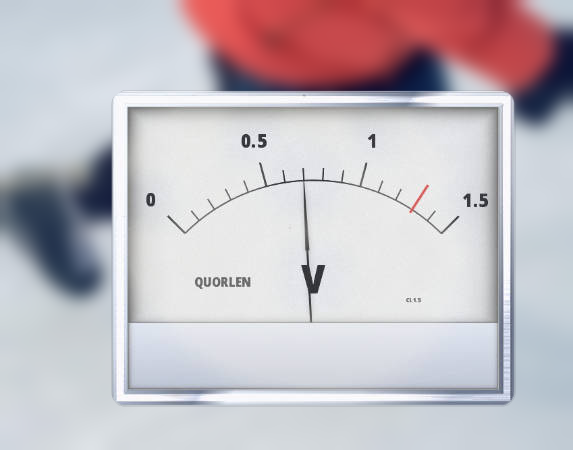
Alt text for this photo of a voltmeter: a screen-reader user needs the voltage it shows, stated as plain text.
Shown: 0.7 V
